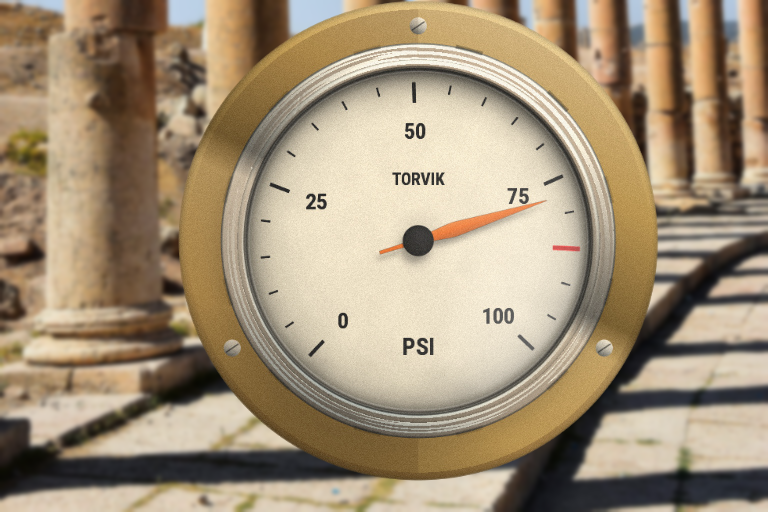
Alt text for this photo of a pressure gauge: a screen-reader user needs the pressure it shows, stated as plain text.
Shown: 77.5 psi
